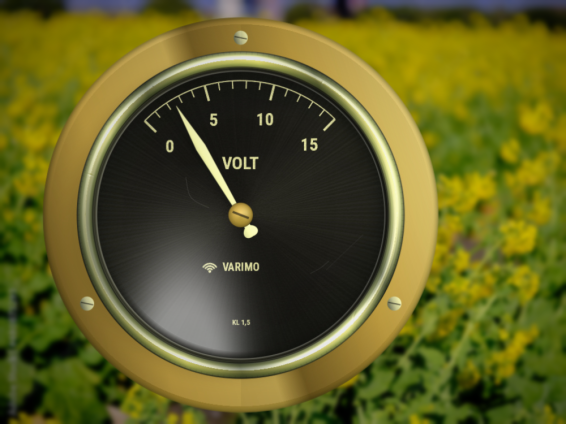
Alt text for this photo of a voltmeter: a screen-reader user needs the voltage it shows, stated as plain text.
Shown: 2.5 V
